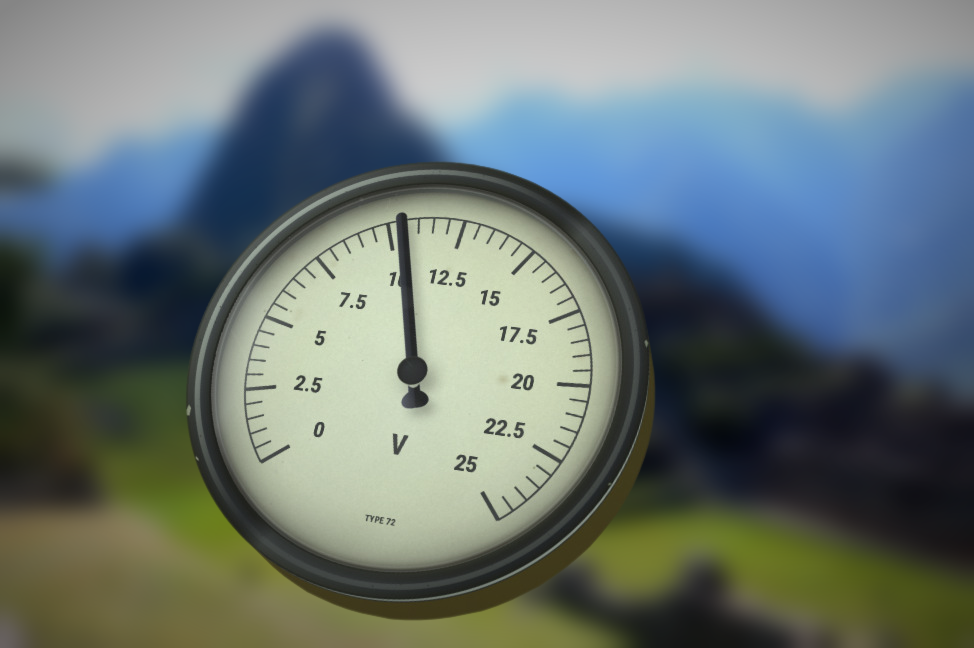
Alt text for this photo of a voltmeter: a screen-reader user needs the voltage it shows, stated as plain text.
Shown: 10.5 V
